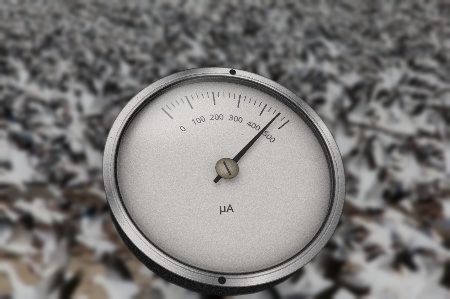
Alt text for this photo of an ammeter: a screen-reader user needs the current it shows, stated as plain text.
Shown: 460 µA
